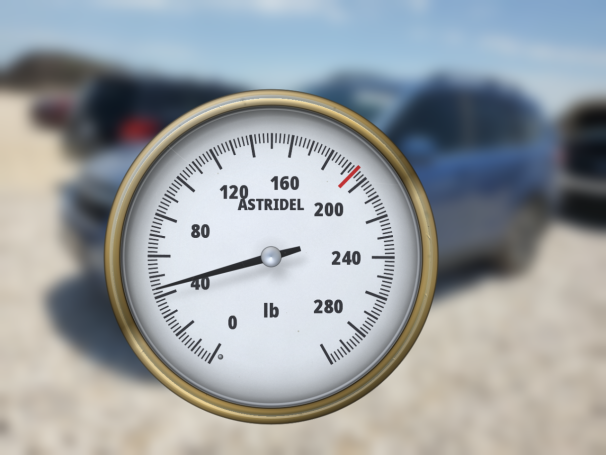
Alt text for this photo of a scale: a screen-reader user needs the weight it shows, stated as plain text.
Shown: 44 lb
